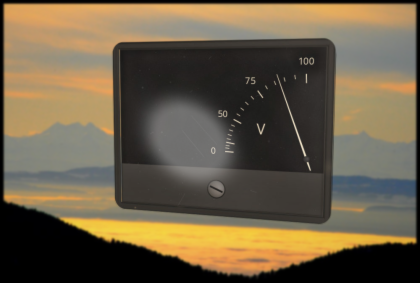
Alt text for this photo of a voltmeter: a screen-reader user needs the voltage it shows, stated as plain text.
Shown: 87.5 V
